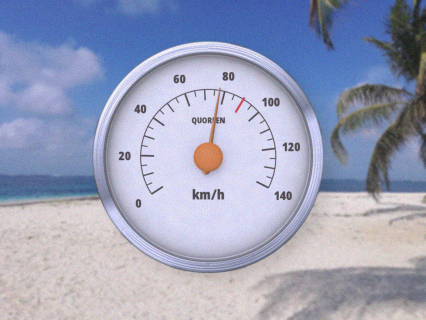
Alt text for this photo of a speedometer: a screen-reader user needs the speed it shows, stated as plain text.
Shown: 77.5 km/h
